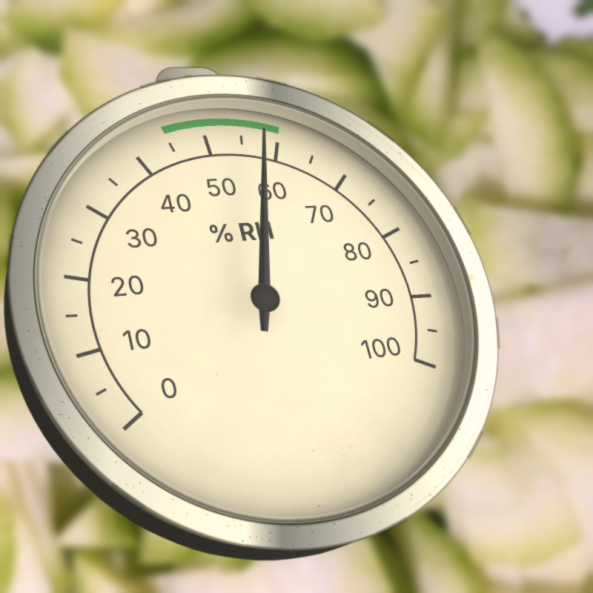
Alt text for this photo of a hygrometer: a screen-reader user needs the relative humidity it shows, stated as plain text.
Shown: 57.5 %
